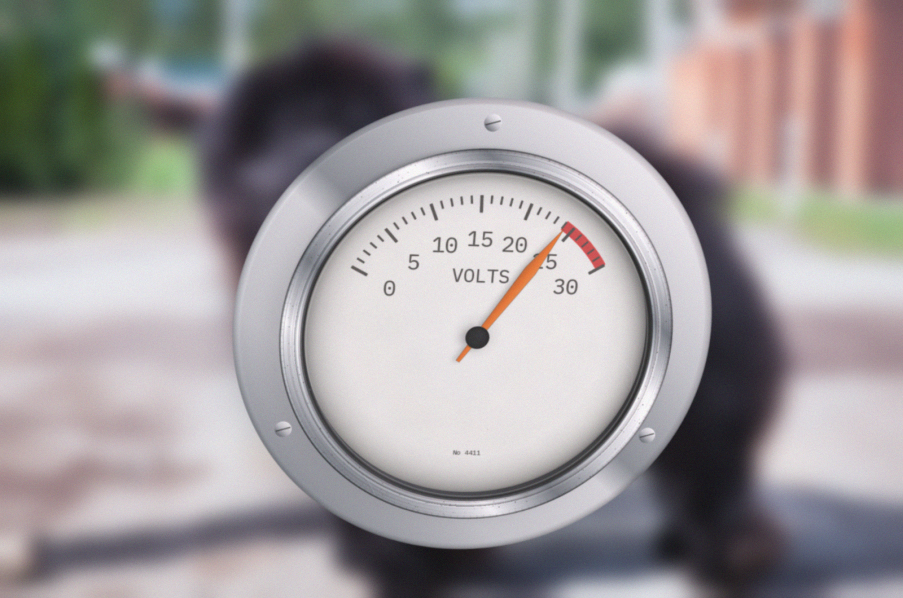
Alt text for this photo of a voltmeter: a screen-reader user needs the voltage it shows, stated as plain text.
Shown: 24 V
